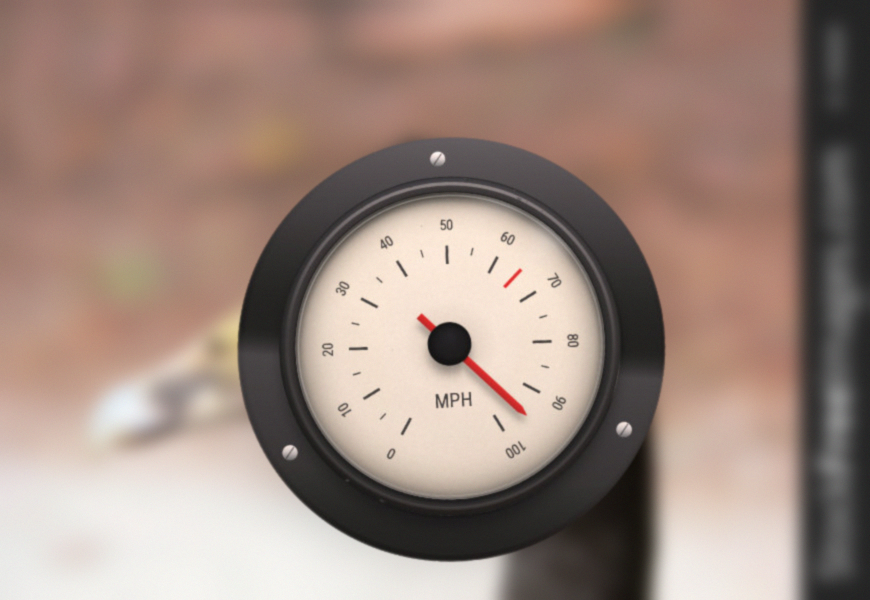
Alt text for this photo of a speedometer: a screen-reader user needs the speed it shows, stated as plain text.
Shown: 95 mph
